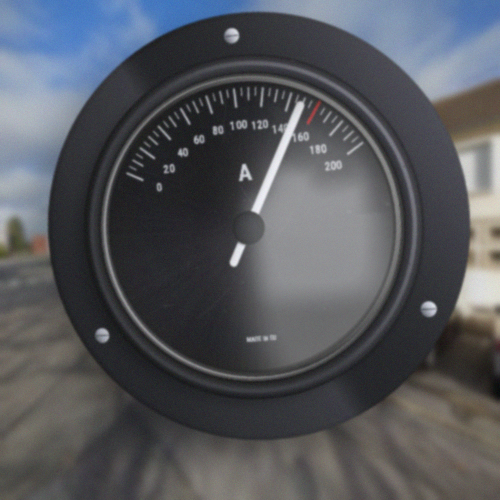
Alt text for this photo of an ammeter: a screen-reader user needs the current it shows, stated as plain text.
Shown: 150 A
